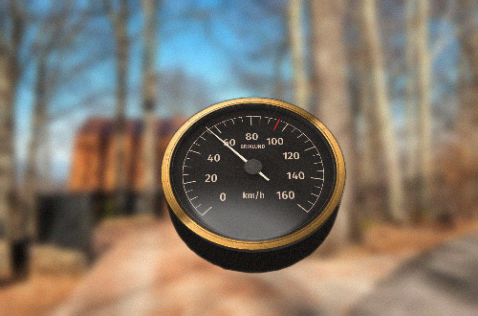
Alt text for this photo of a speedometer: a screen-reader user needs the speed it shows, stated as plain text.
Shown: 55 km/h
